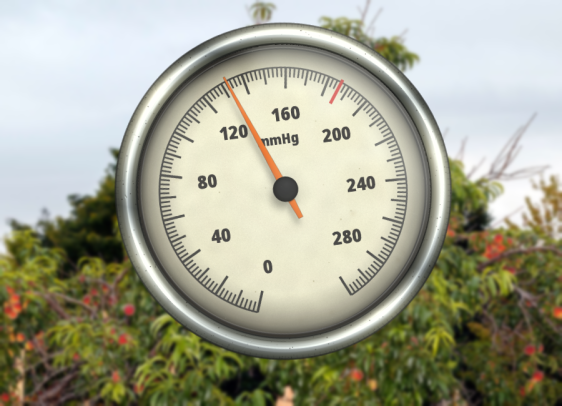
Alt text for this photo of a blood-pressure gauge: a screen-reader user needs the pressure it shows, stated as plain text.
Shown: 132 mmHg
